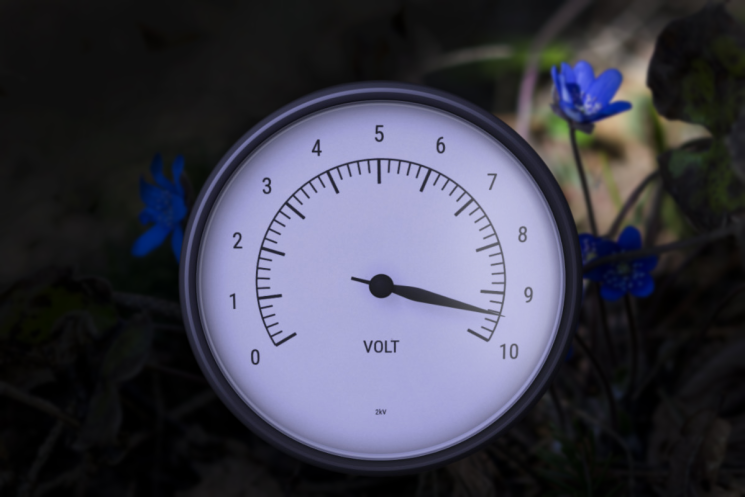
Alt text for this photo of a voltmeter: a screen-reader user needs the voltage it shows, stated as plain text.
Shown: 9.4 V
